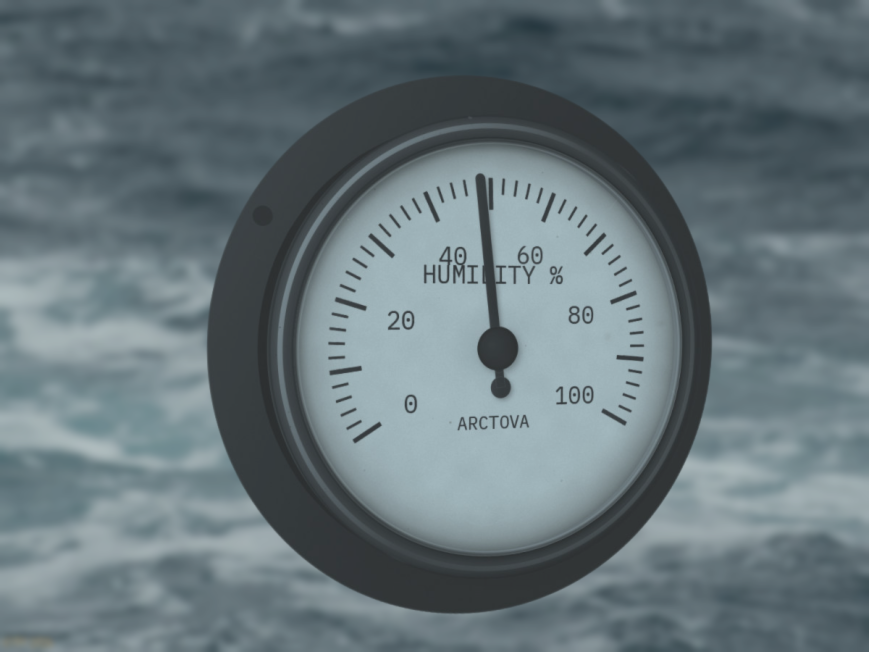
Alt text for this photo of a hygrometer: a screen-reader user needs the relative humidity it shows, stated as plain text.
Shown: 48 %
